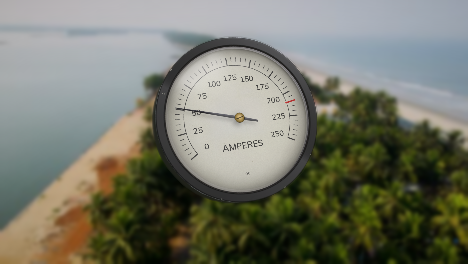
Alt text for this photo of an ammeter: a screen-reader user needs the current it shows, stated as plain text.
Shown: 50 A
